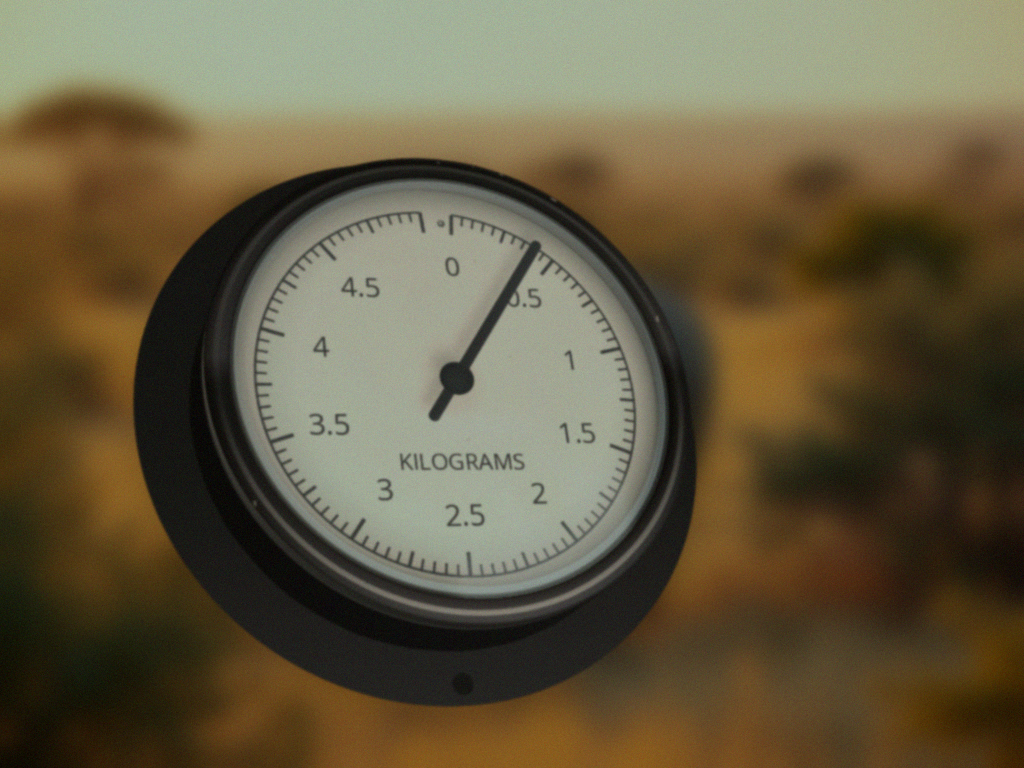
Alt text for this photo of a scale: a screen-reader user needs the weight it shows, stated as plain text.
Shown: 0.4 kg
